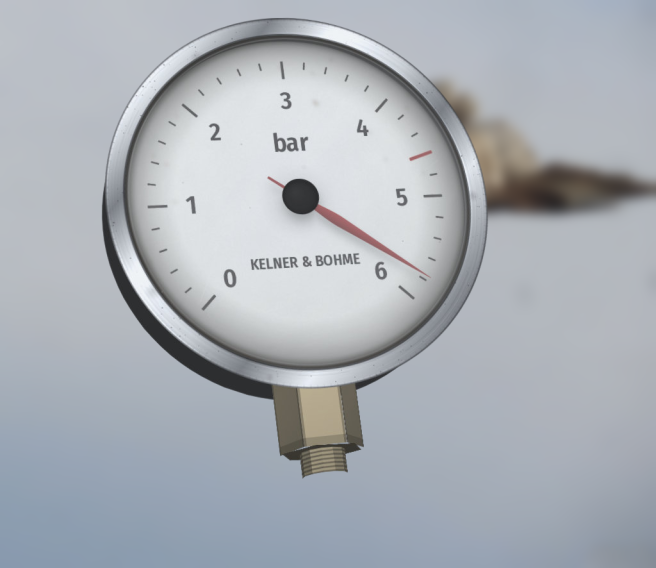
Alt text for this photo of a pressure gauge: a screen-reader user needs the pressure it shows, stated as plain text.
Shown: 5.8 bar
